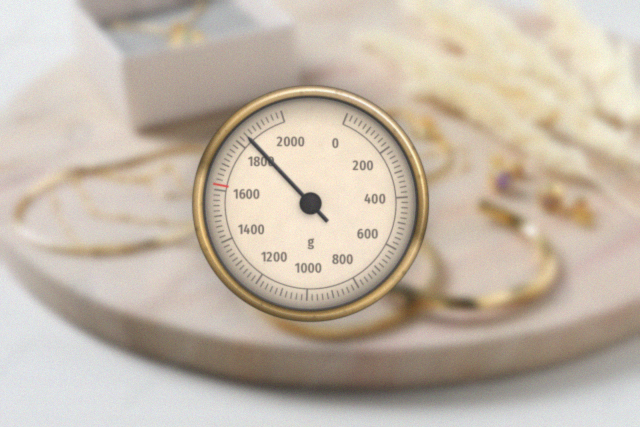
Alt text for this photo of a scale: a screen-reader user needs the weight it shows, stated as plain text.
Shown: 1840 g
